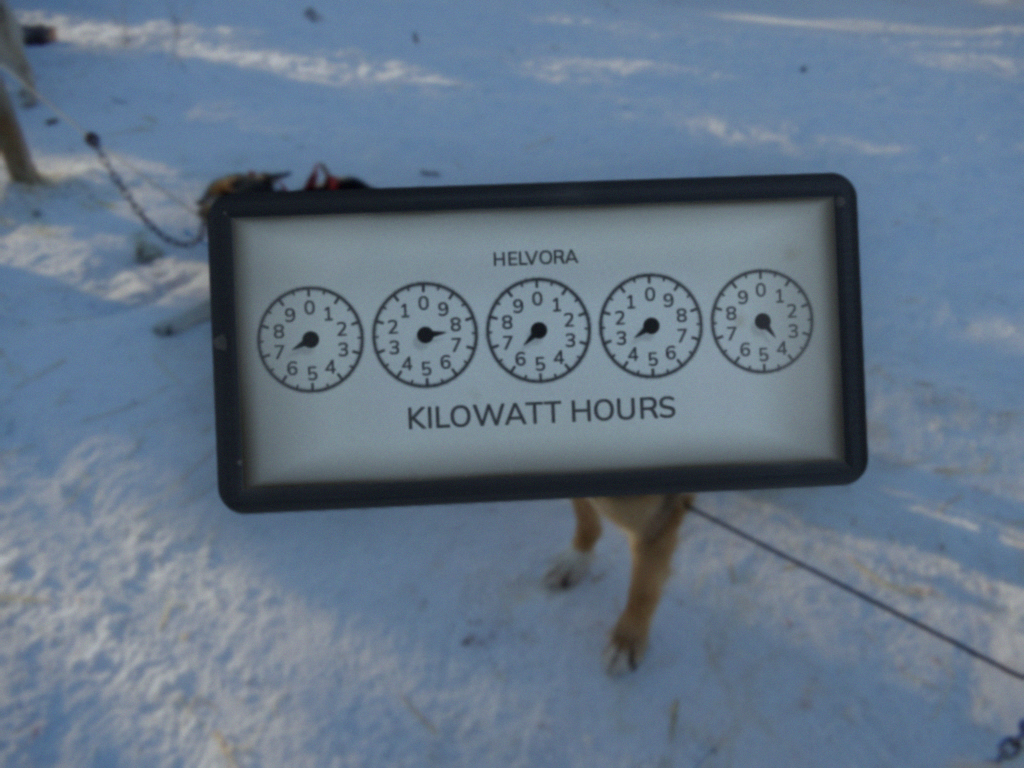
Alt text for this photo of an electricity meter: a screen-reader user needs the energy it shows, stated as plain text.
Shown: 67634 kWh
